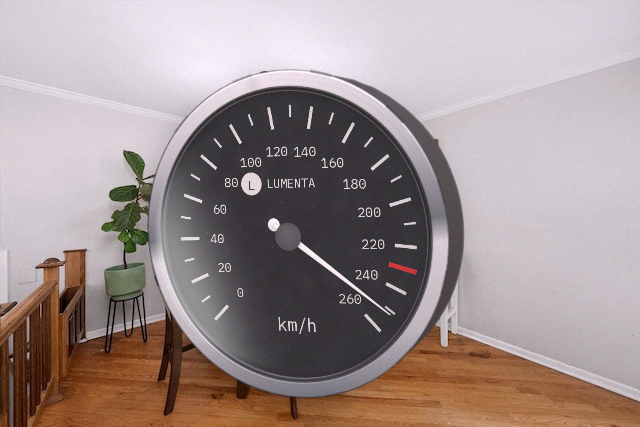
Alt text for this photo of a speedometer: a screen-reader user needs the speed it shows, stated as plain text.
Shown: 250 km/h
